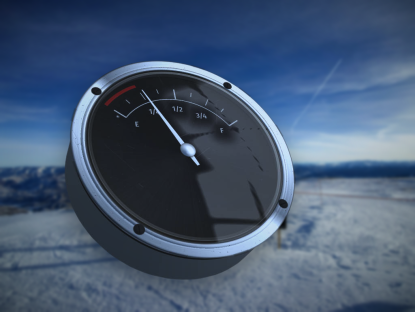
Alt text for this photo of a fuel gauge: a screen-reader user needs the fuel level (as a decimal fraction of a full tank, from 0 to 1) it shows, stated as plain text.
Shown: 0.25
